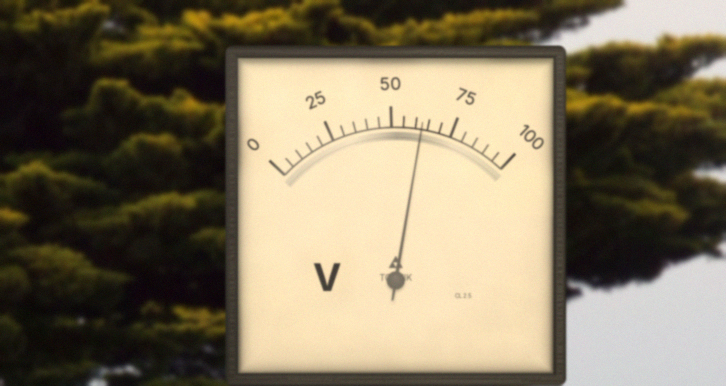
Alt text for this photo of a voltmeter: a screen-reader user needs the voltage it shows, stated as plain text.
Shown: 62.5 V
